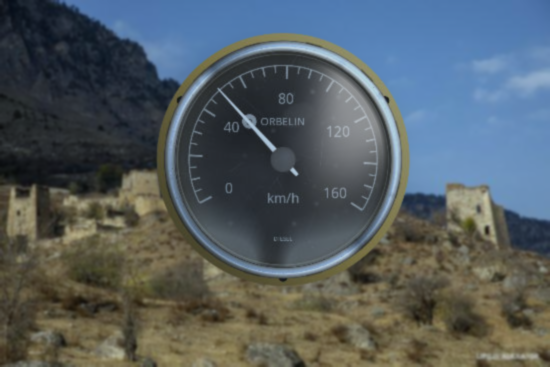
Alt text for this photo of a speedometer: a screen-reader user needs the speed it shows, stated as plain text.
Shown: 50 km/h
